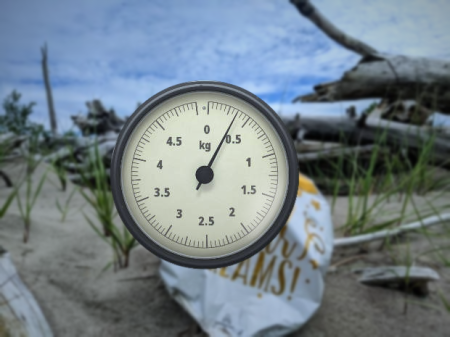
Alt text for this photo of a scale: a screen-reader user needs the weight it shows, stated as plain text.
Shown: 0.35 kg
